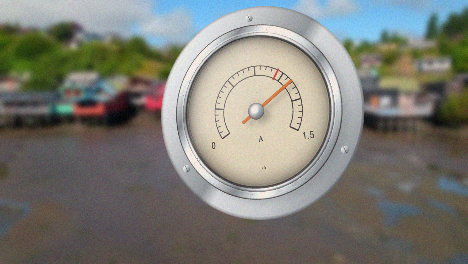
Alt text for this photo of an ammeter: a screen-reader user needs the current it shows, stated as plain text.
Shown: 1.1 A
